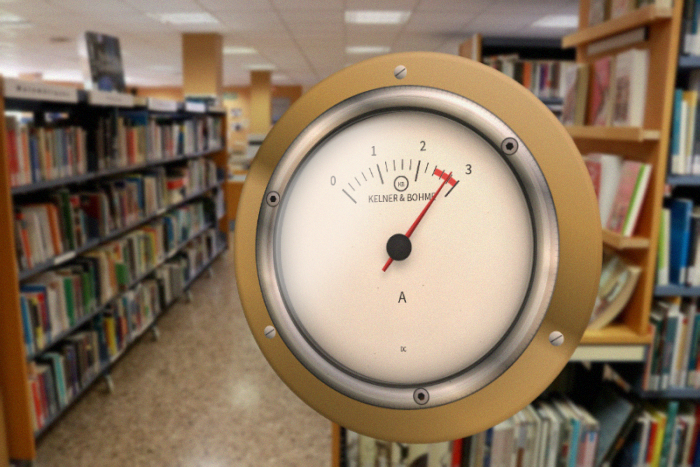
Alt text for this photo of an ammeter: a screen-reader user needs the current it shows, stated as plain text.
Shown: 2.8 A
